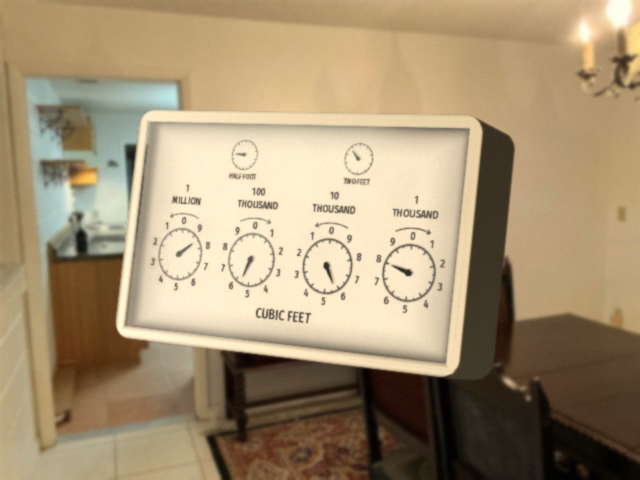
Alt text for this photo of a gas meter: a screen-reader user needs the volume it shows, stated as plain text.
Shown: 855800 ft³
